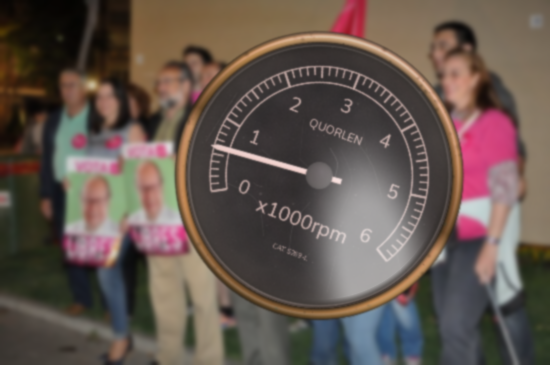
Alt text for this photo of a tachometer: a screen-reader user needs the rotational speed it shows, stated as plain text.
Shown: 600 rpm
